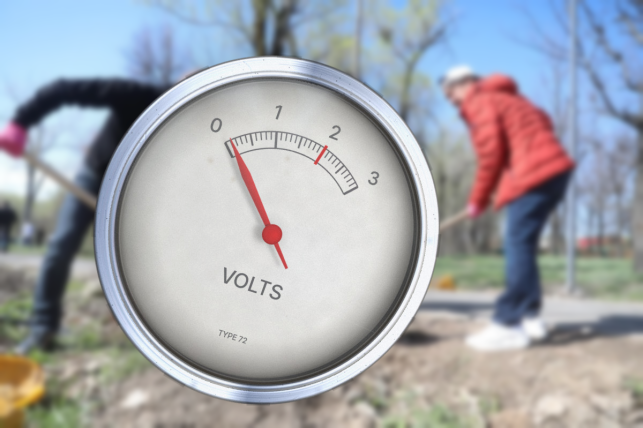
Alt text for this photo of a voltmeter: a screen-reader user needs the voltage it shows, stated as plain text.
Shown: 0.1 V
